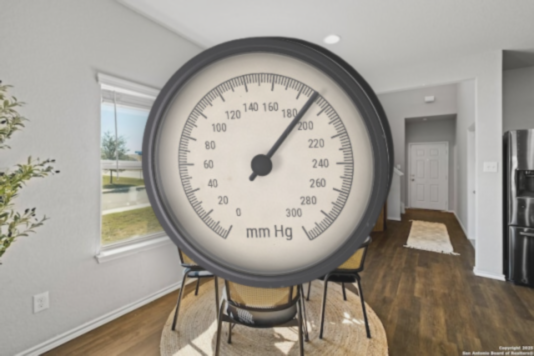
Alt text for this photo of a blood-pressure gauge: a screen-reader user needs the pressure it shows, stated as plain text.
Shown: 190 mmHg
